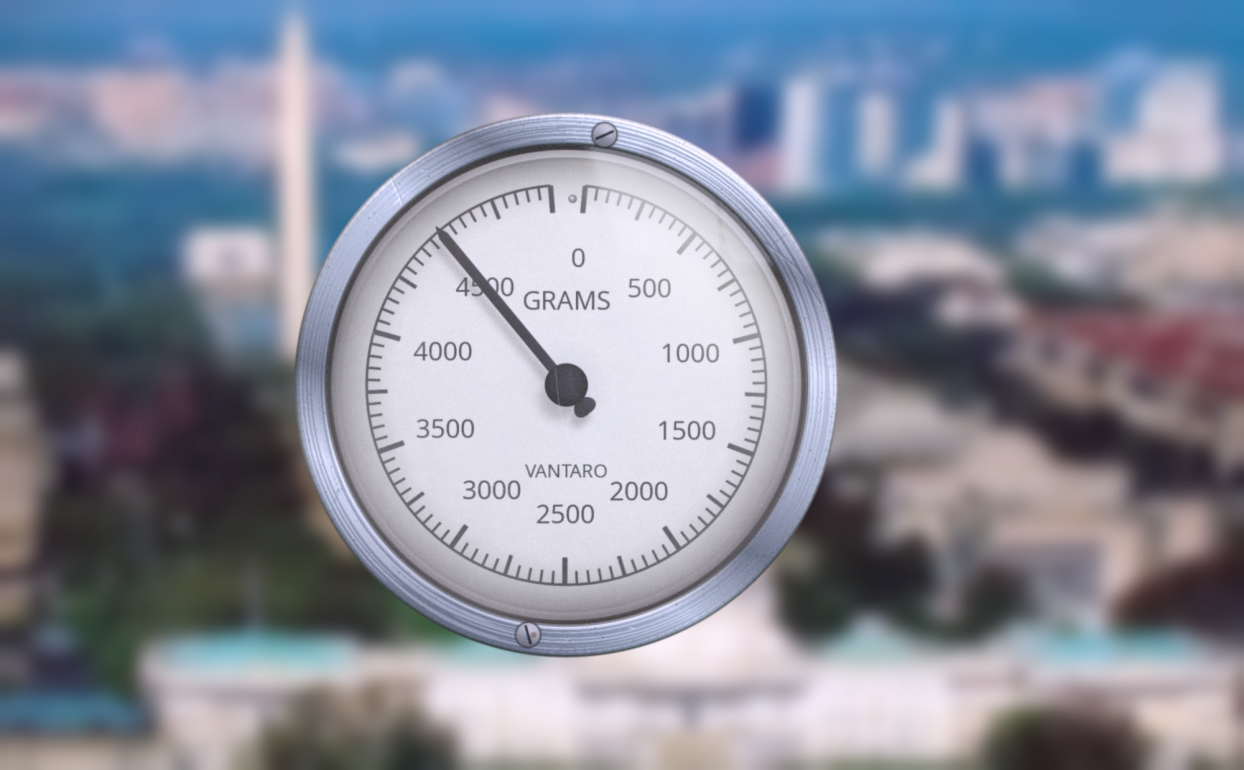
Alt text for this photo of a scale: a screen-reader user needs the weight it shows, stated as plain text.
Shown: 4500 g
